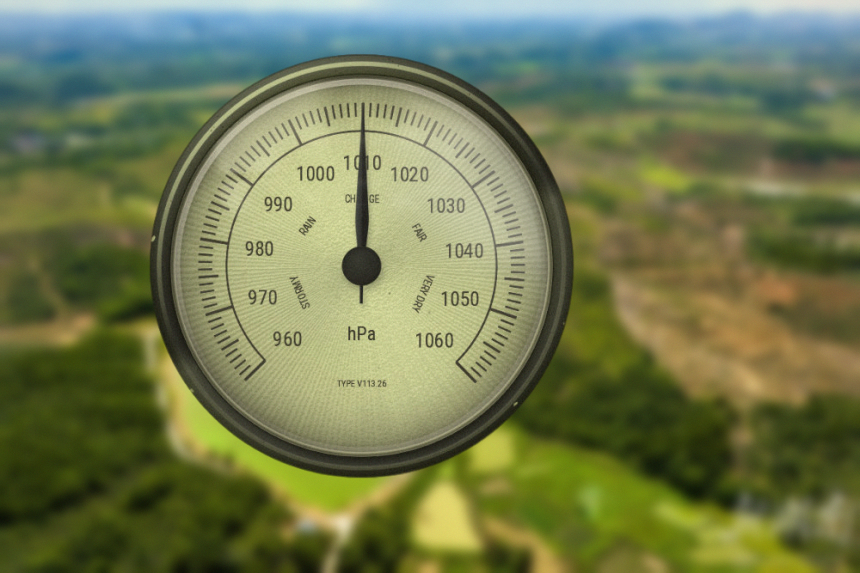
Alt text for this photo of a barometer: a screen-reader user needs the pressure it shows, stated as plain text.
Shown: 1010 hPa
